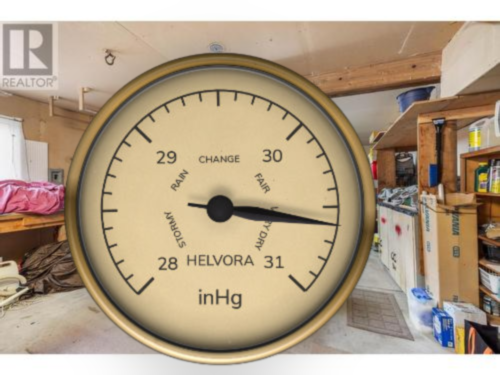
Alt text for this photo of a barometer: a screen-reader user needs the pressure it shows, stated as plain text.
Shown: 30.6 inHg
